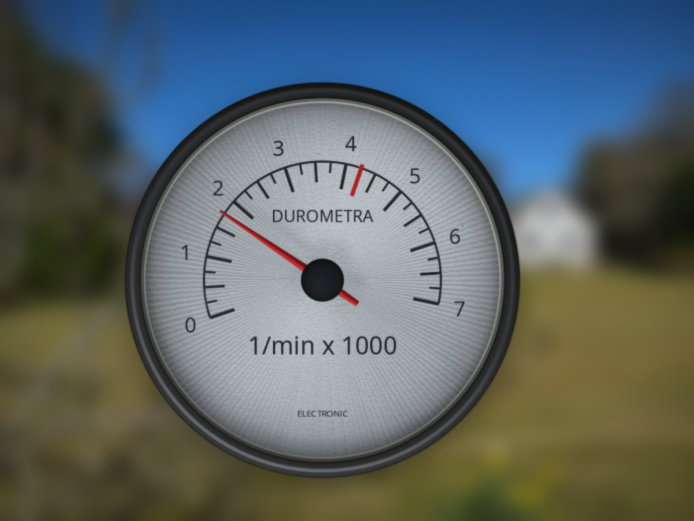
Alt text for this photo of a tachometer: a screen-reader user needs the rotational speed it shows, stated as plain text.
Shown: 1750 rpm
